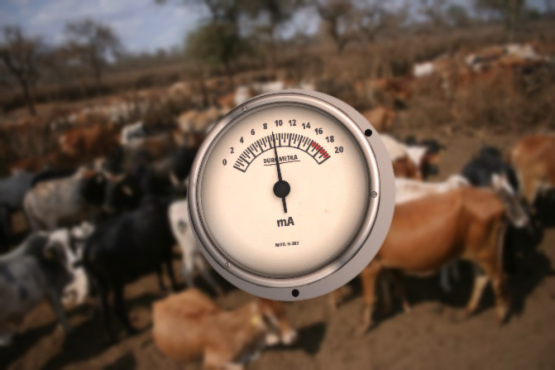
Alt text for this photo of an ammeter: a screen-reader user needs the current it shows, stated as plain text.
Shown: 9 mA
